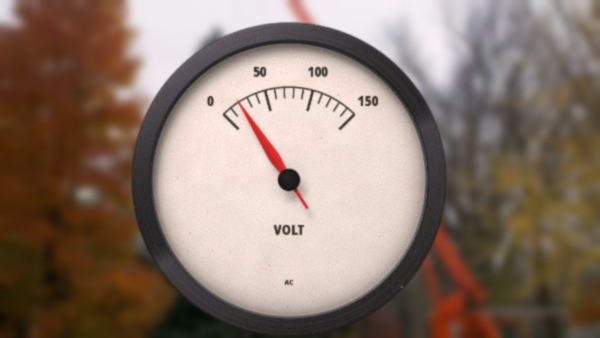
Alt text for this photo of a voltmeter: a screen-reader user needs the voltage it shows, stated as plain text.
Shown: 20 V
